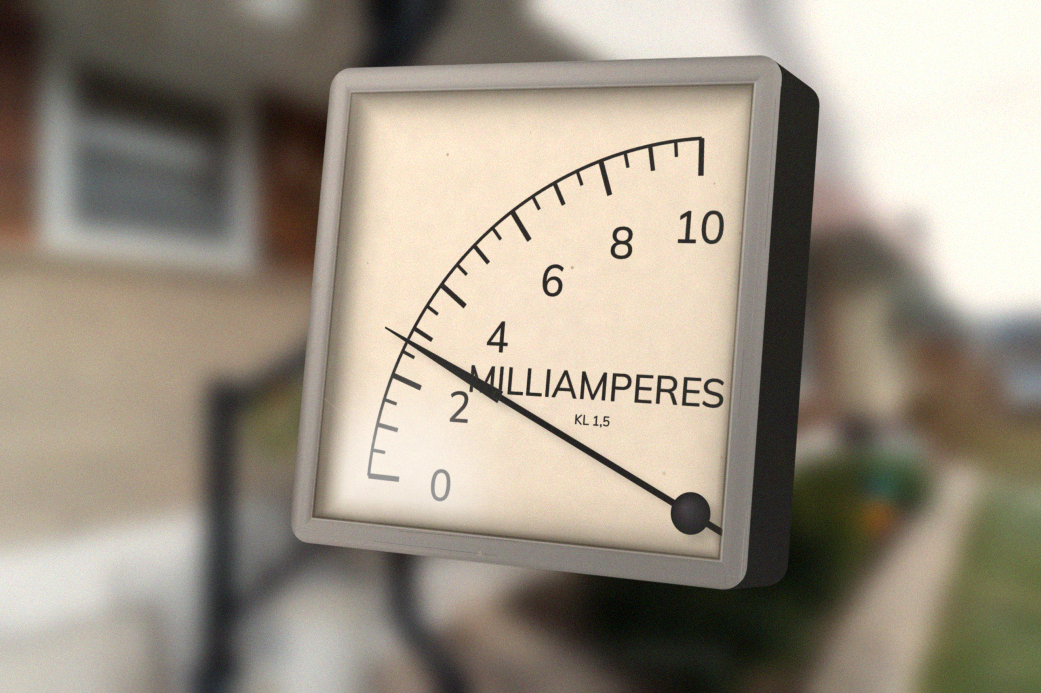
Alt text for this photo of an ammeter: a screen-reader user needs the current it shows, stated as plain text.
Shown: 2.75 mA
